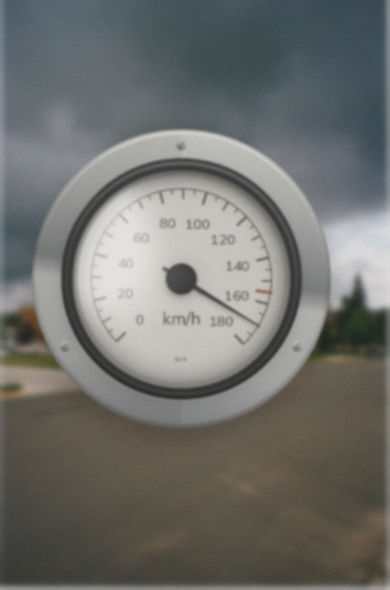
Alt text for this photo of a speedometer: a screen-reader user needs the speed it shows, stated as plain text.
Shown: 170 km/h
